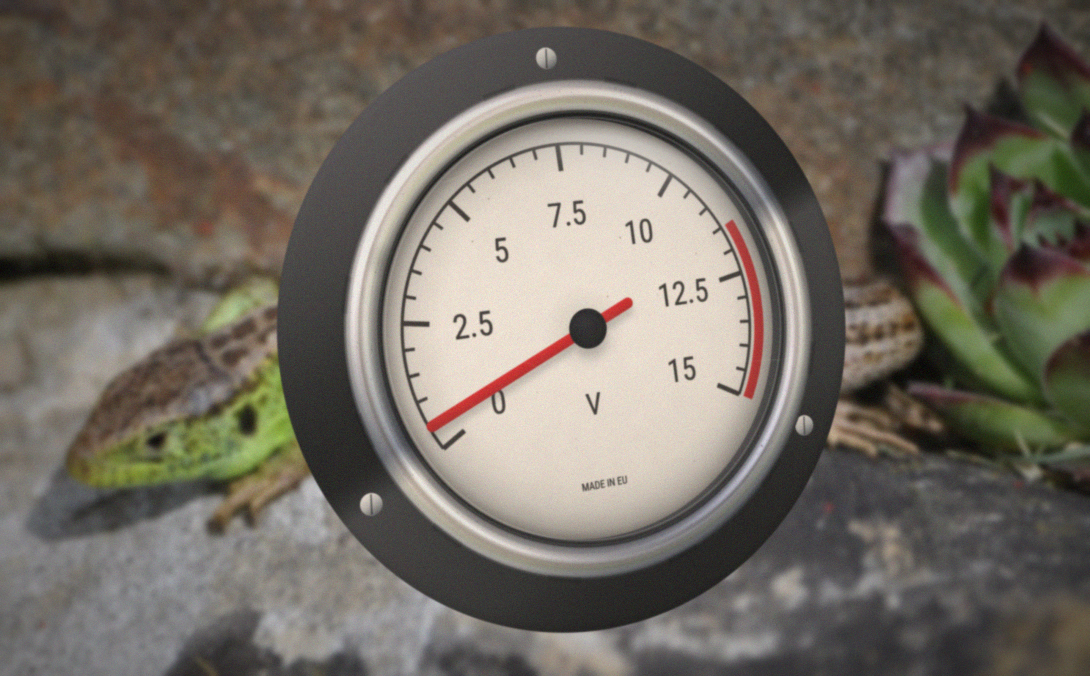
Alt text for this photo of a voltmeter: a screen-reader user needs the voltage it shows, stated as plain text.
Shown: 0.5 V
